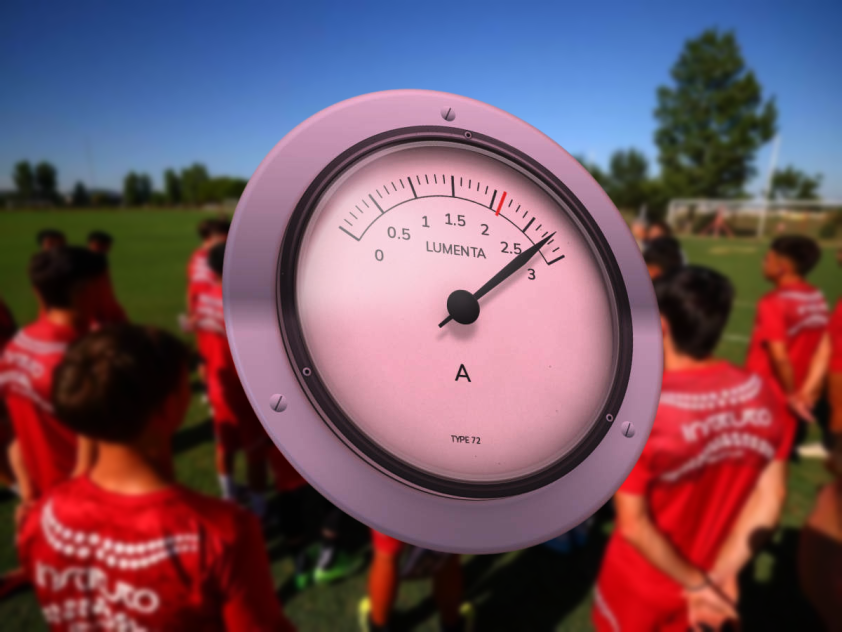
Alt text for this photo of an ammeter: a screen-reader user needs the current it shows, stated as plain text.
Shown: 2.75 A
